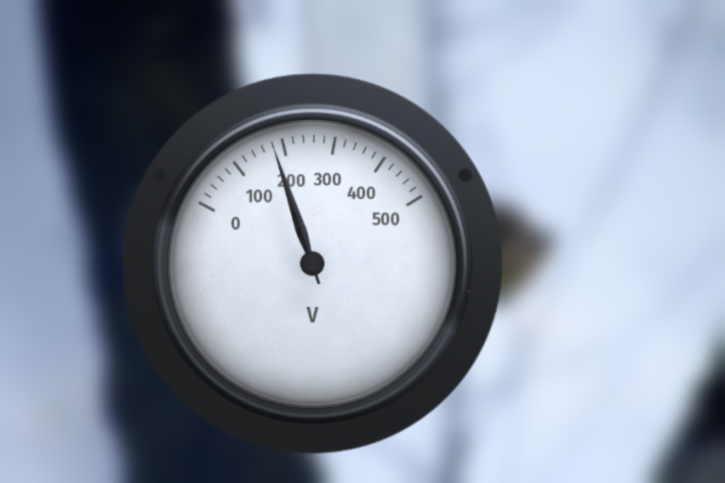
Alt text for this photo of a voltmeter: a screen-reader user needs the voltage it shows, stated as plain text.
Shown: 180 V
